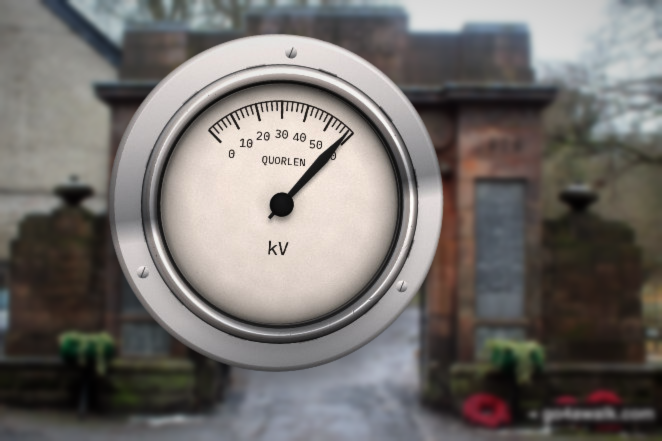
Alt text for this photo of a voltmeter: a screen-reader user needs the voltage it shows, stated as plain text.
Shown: 58 kV
